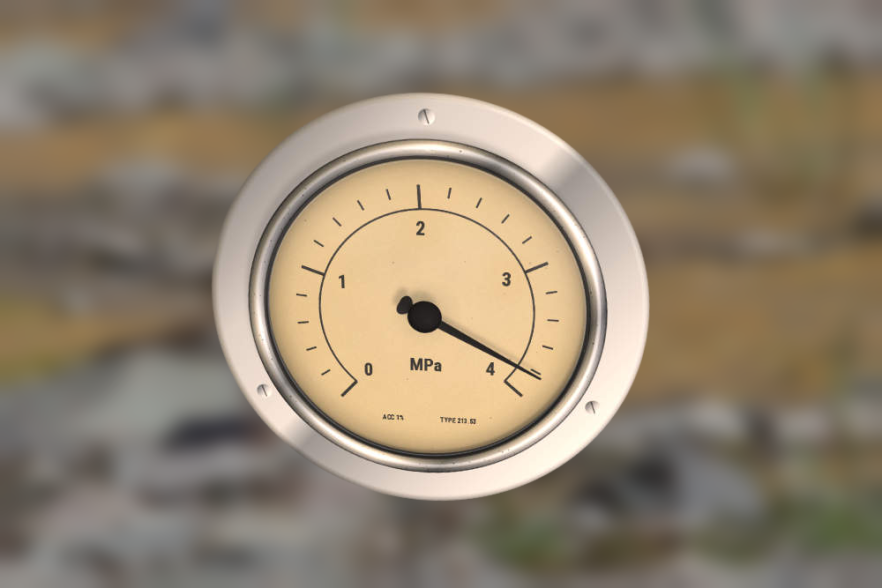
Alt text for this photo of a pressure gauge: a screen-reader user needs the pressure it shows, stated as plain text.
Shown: 3.8 MPa
